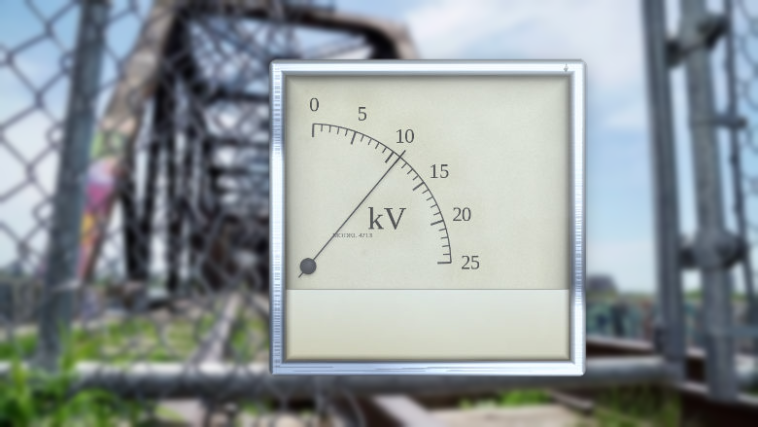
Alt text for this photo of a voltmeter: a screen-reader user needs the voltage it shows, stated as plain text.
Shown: 11 kV
